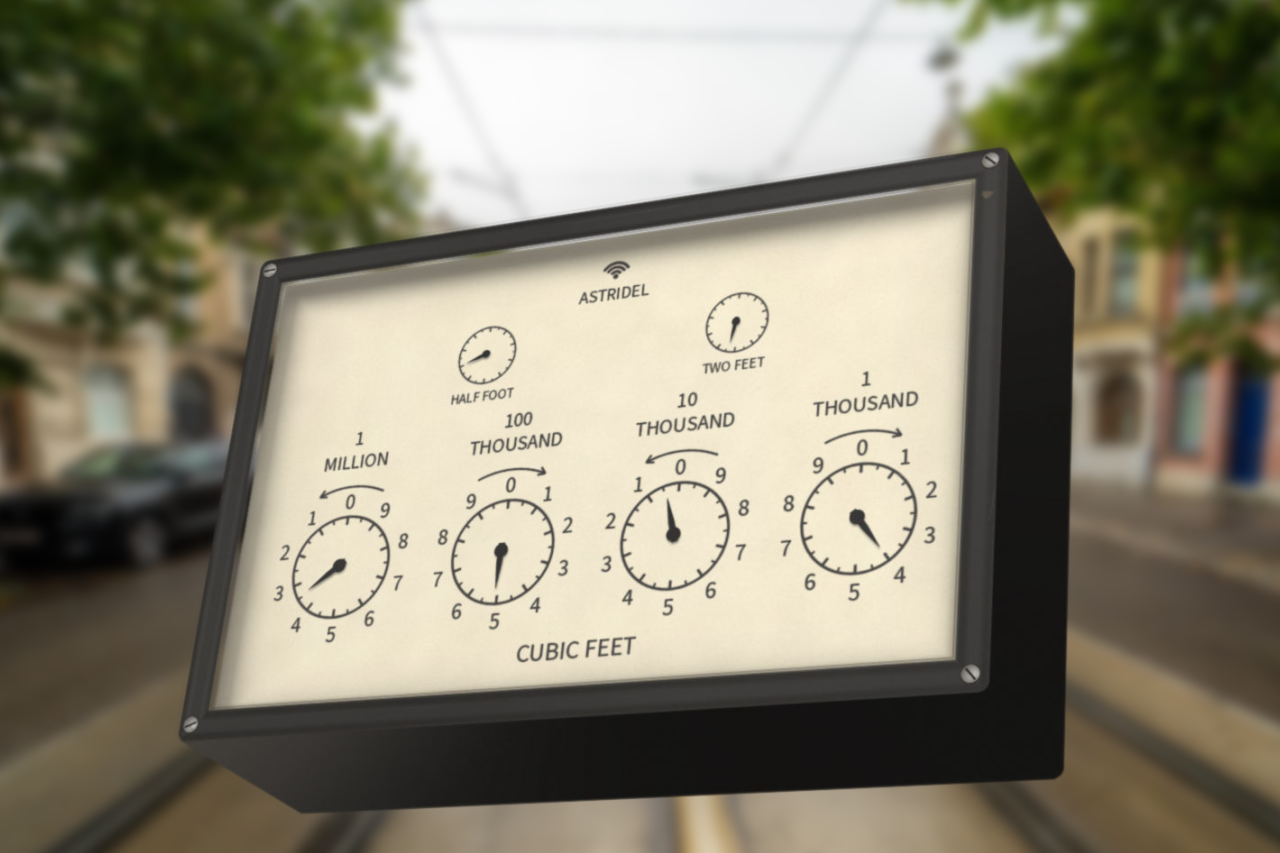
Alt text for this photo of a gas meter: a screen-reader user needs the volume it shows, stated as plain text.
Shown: 350400 ft³
